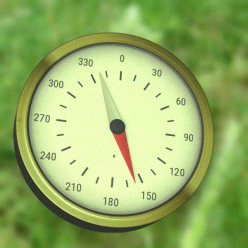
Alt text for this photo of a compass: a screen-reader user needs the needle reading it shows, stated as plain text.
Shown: 157.5 °
